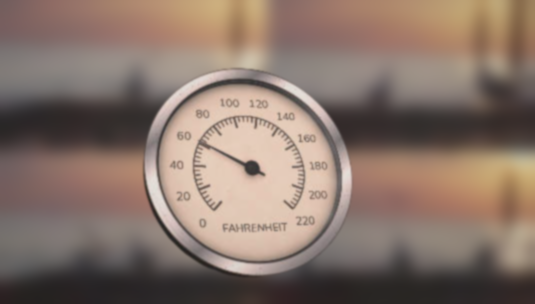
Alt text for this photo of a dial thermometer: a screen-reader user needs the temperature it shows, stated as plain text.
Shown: 60 °F
